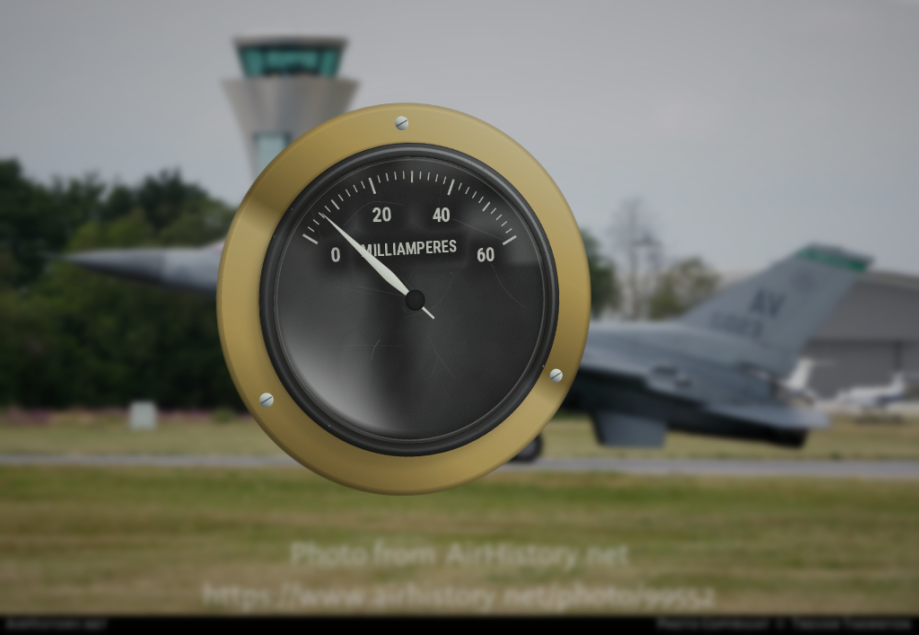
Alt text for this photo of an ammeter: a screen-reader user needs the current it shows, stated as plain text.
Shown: 6 mA
